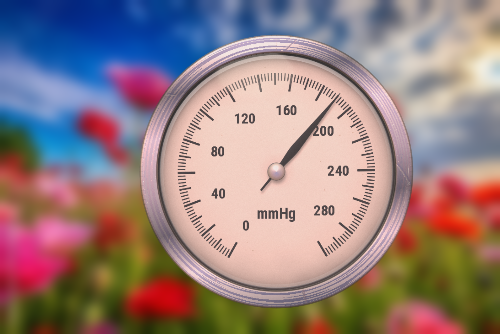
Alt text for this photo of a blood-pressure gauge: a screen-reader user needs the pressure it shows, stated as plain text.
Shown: 190 mmHg
